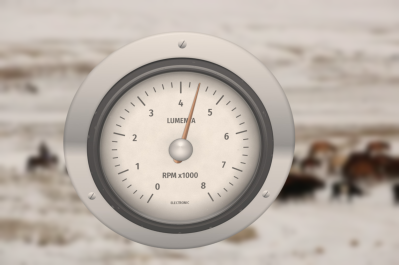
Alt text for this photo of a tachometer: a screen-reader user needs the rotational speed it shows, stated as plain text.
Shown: 4400 rpm
